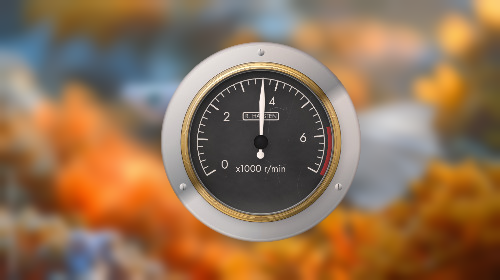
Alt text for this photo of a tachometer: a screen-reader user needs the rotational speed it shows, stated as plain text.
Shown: 3600 rpm
